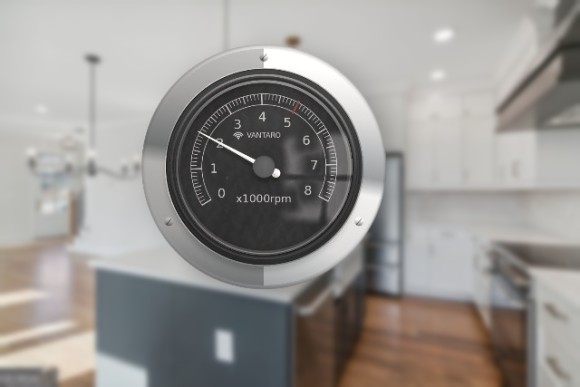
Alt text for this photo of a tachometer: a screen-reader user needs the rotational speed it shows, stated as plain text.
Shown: 2000 rpm
